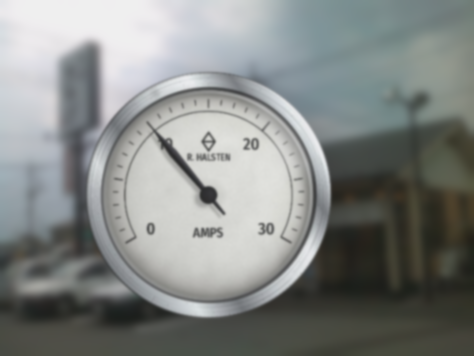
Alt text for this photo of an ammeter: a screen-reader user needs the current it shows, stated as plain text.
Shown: 10 A
